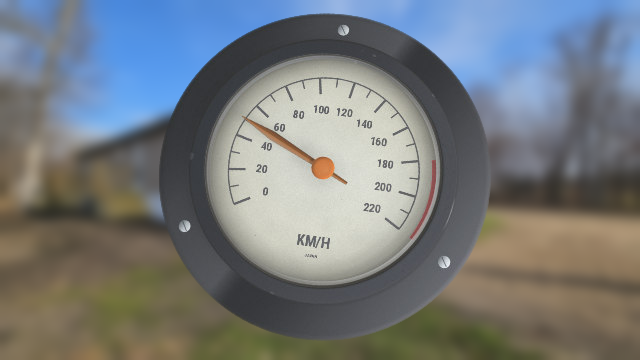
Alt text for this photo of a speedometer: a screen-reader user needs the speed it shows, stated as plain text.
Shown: 50 km/h
